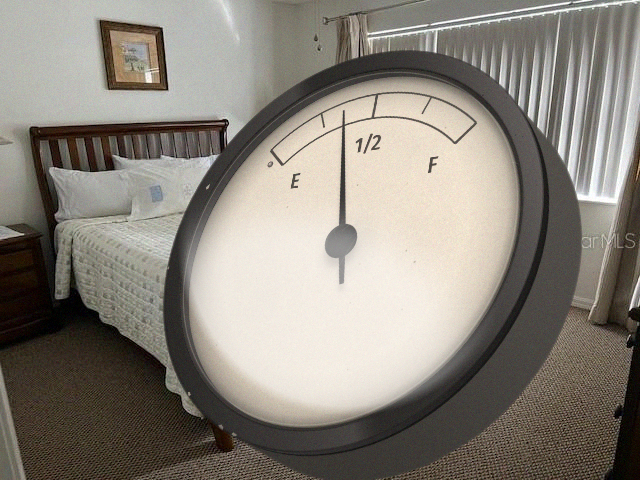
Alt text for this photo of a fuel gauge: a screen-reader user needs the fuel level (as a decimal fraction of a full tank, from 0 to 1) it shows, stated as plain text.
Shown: 0.375
